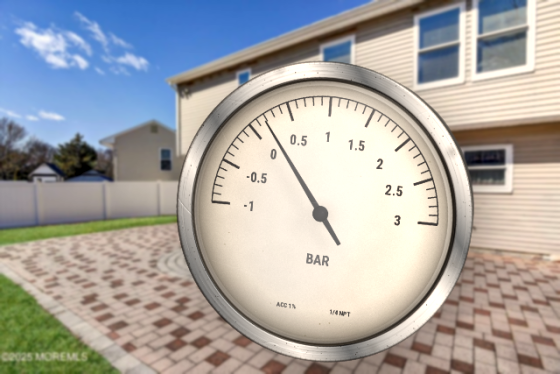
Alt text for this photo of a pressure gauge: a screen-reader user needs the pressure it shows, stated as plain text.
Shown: 0.2 bar
